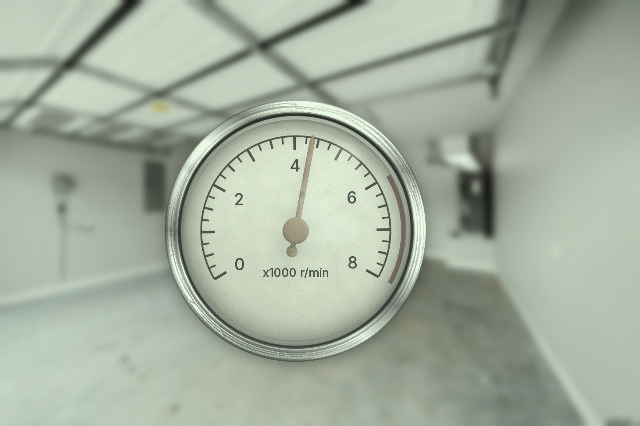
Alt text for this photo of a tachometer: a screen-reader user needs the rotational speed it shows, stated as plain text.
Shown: 4375 rpm
